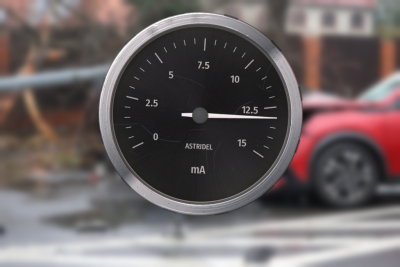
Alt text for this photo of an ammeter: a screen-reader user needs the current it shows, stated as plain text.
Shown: 13 mA
